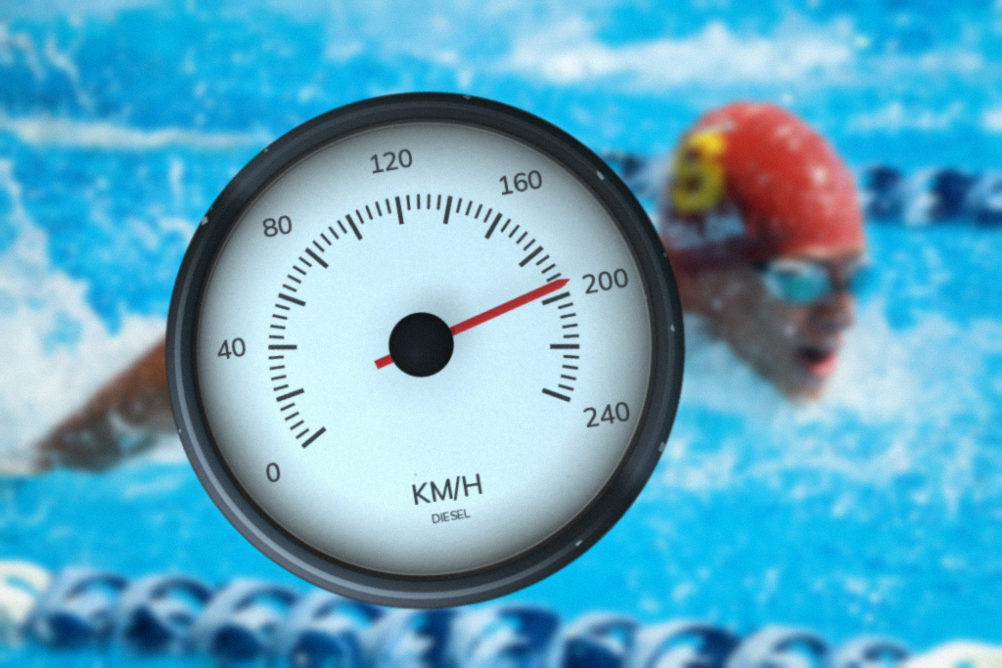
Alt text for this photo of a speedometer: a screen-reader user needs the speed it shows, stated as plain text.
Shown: 196 km/h
